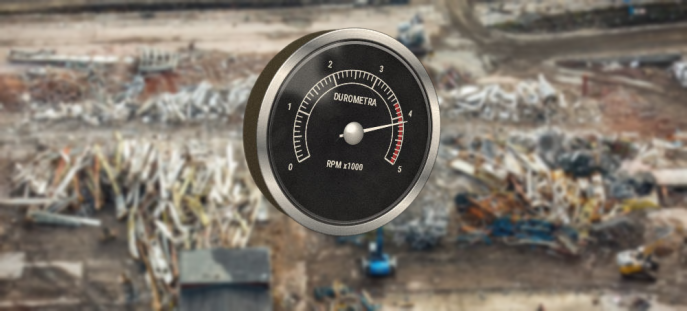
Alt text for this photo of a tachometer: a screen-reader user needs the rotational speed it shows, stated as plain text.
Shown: 4100 rpm
